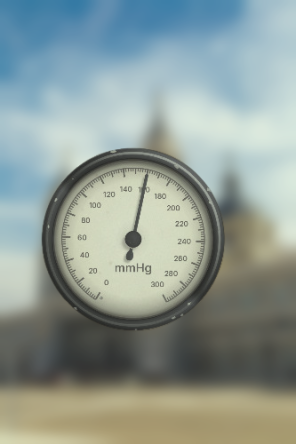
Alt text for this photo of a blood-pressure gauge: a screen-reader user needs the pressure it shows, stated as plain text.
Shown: 160 mmHg
